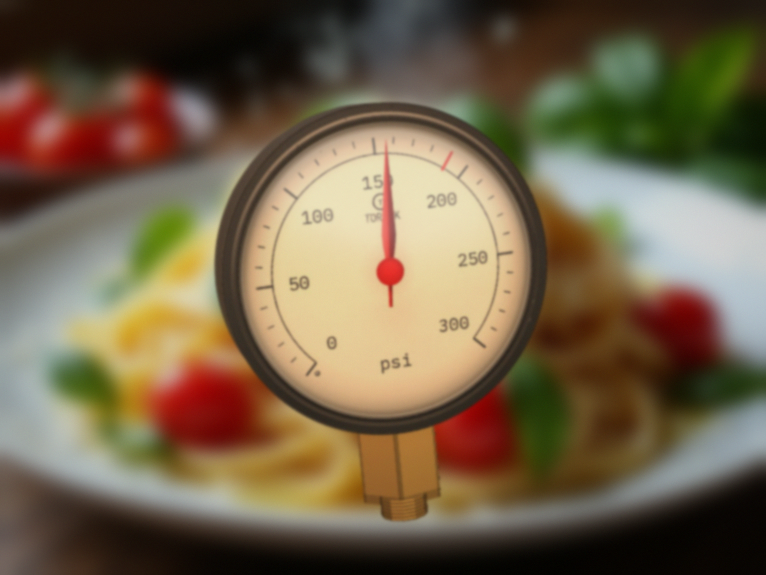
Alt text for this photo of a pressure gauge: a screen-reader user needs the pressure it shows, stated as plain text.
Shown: 155 psi
